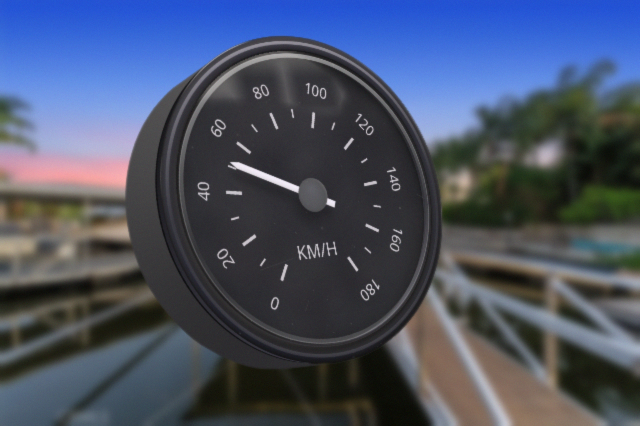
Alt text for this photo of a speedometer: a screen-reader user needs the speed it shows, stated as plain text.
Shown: 50 km/h
